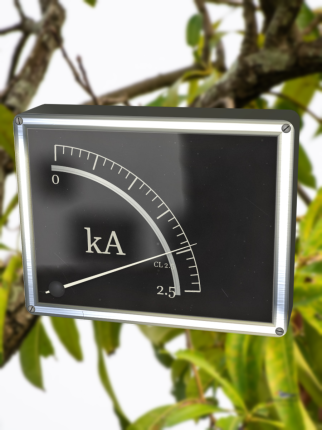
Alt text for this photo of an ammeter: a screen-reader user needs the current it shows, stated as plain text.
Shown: 1.95 kA
